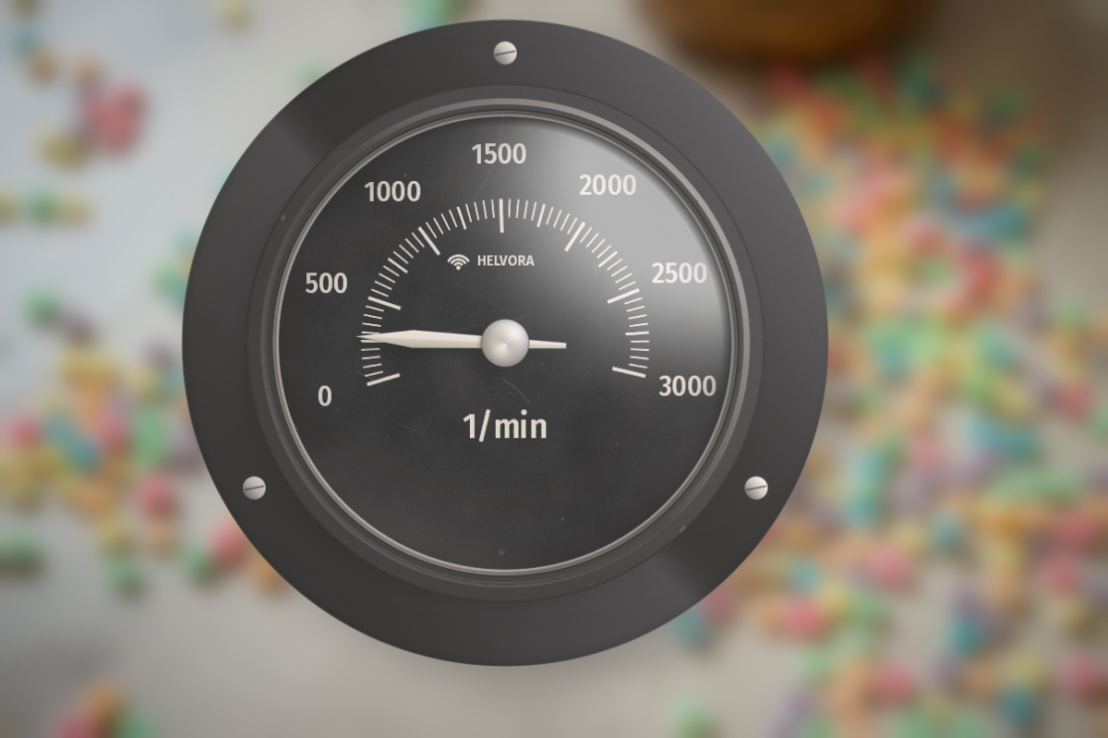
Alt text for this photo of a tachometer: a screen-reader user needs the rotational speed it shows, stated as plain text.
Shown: 275 rpm
